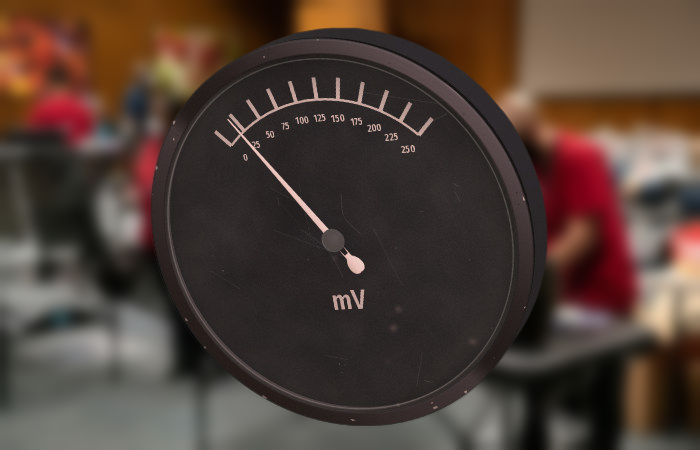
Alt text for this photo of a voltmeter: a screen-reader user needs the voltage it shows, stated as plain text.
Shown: 25 mV
